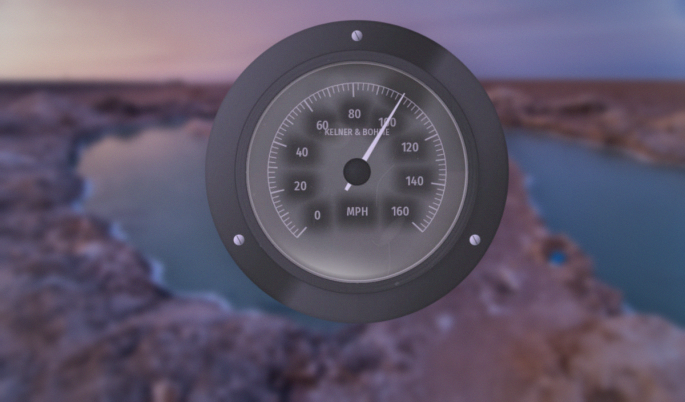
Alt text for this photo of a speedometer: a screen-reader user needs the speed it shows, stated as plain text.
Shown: 100 mph
